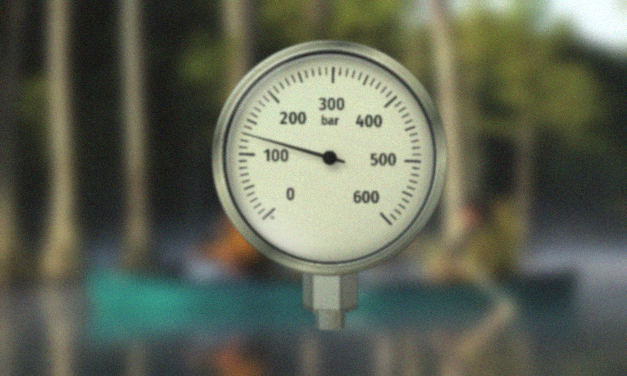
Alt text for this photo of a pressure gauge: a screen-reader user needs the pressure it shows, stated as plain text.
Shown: 130 bar
